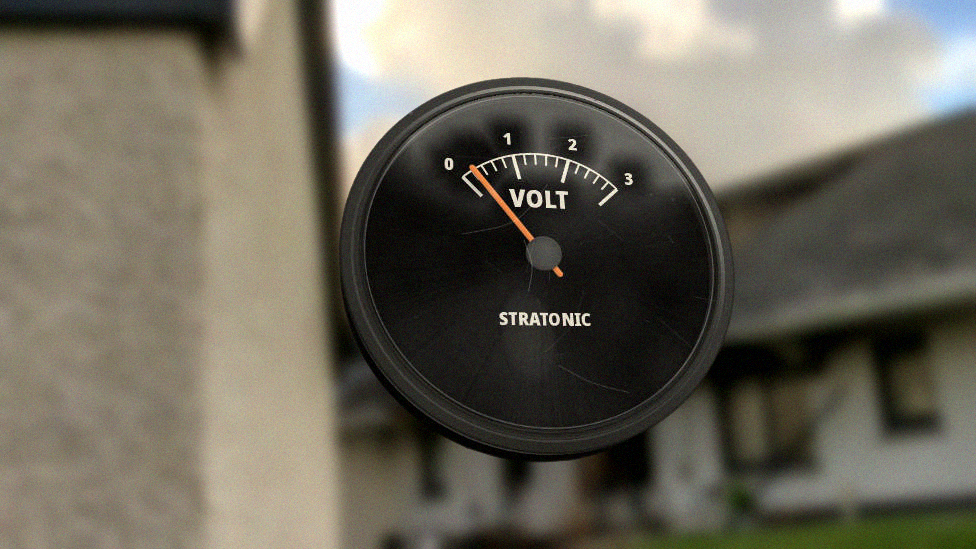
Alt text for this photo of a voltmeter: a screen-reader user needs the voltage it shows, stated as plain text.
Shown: 0.2 V
